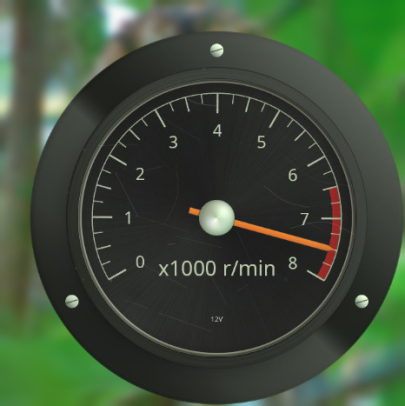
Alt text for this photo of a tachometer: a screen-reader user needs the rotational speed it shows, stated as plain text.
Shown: 7500 rpm
